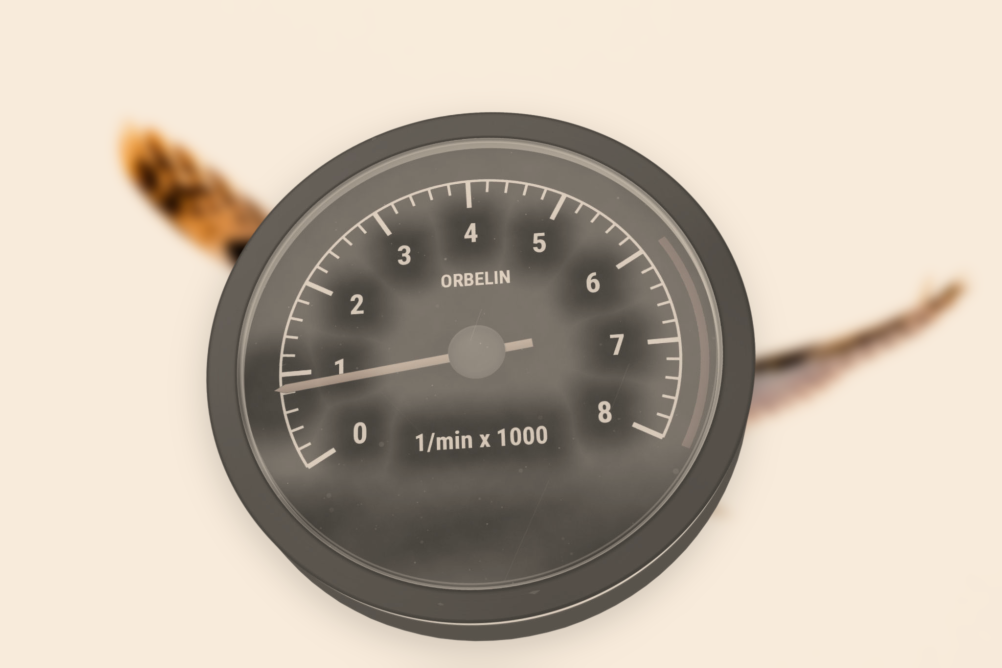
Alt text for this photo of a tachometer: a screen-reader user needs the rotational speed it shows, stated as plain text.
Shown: 800 rpm
